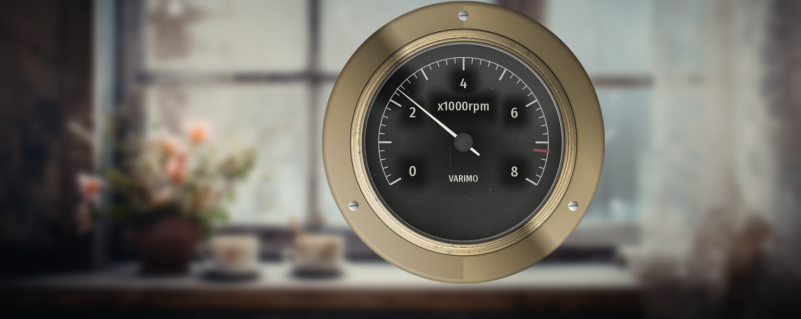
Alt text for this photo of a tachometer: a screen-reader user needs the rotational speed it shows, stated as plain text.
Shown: 2300 rpm
